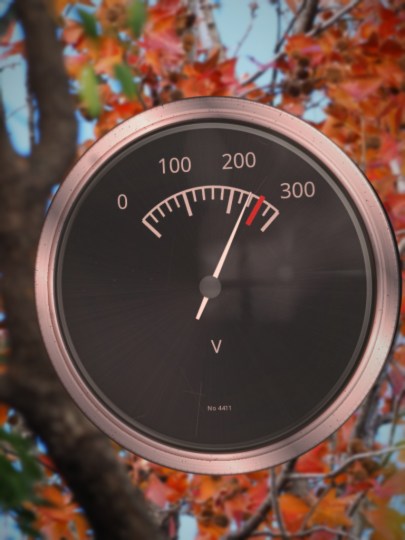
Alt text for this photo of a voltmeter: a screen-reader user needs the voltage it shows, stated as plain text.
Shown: 240 V
